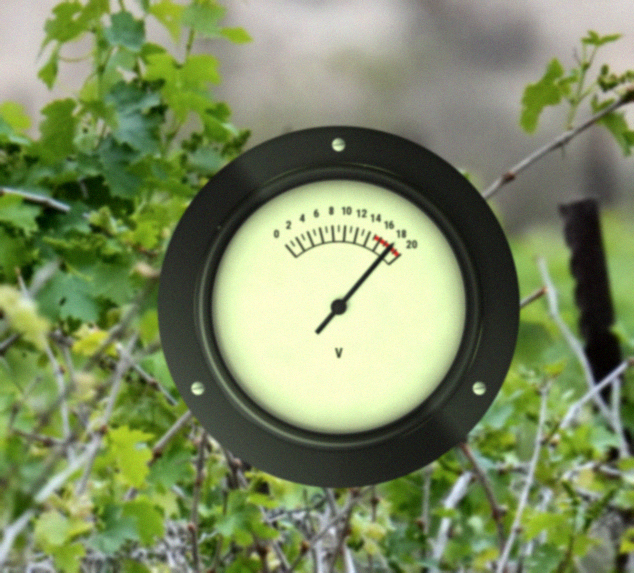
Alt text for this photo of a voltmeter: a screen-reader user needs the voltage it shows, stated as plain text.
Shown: 18 V
